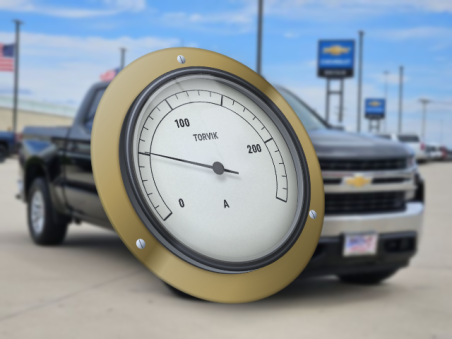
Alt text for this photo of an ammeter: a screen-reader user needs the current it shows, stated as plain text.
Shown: 50 A
